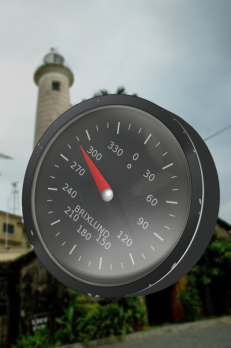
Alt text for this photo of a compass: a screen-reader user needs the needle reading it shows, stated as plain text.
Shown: 290 °
